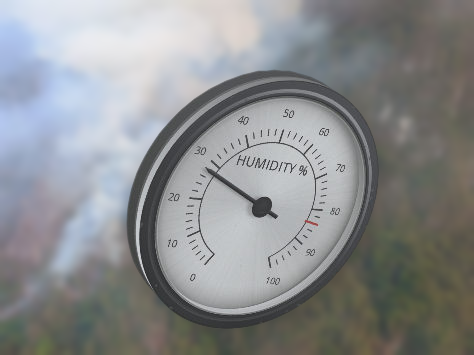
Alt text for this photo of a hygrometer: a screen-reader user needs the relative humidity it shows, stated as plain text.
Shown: 28 %
